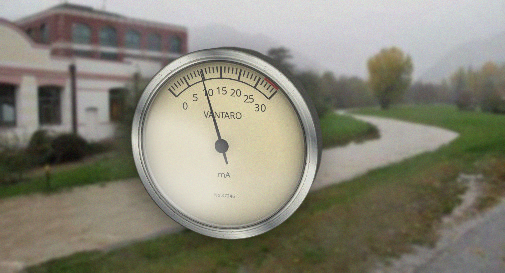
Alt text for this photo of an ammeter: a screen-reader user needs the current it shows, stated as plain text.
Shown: 10 mA
